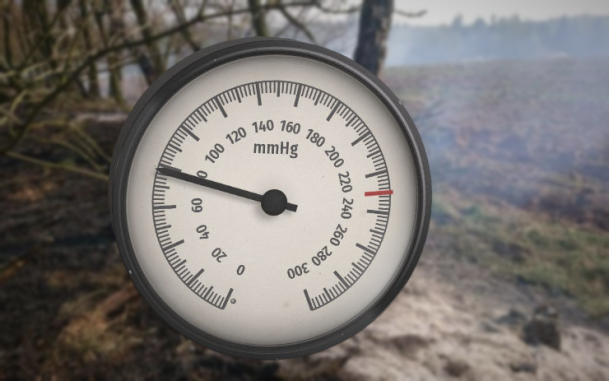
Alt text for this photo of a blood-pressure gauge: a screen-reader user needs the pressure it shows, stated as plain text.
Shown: 78 mmHg
